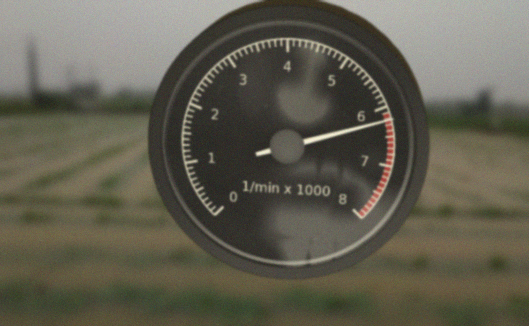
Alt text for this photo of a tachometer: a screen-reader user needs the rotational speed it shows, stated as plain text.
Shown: 6200 rpm
